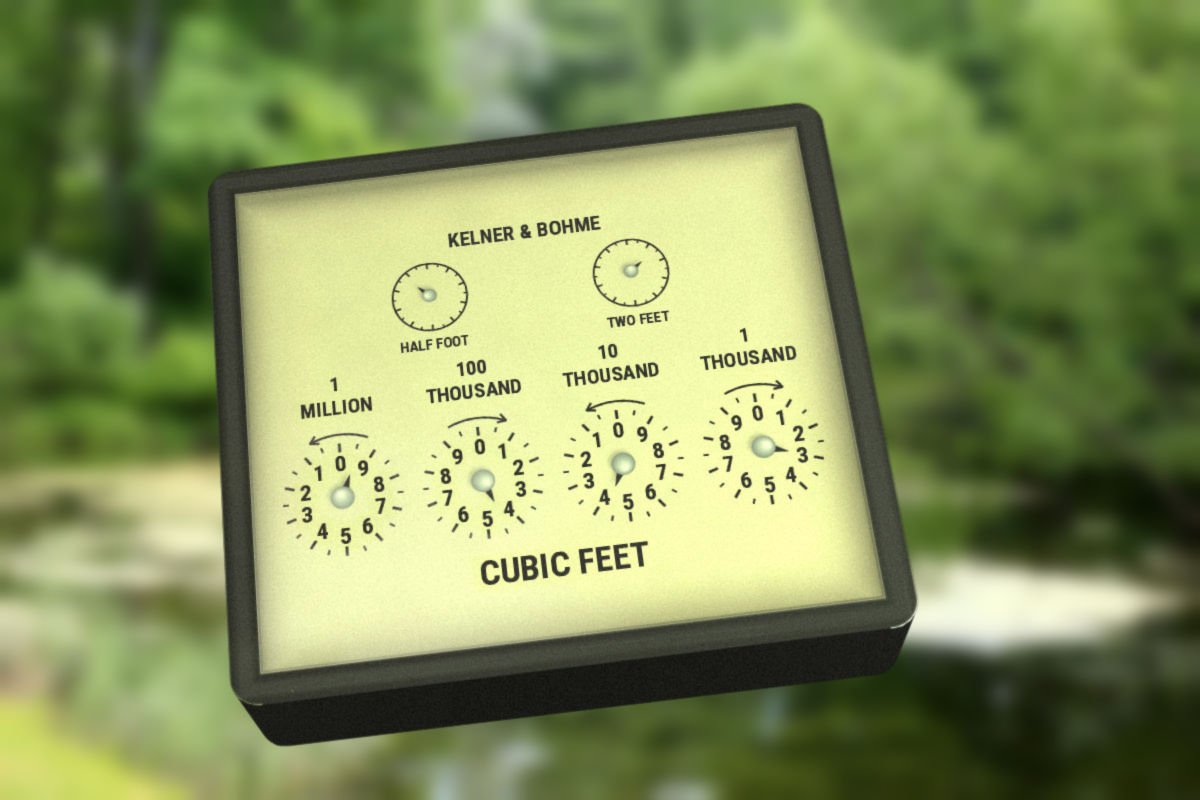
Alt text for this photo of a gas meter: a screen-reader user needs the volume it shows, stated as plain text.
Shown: 944300 ft³
